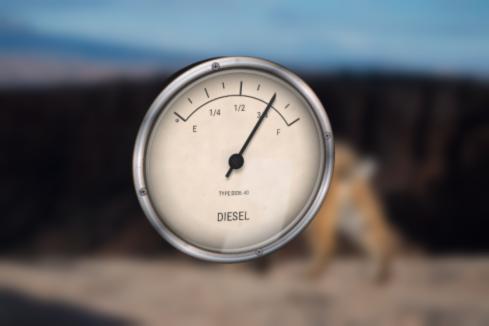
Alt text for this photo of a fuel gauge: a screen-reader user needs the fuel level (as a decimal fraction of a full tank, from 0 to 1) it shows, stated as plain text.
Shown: 0.75
